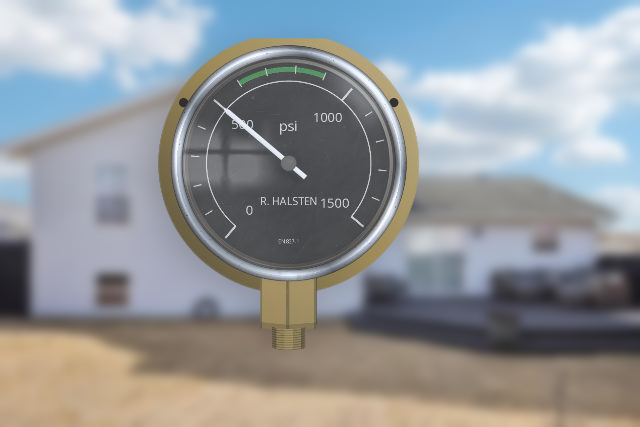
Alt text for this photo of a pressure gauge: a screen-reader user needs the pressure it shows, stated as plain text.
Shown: 500 psi
